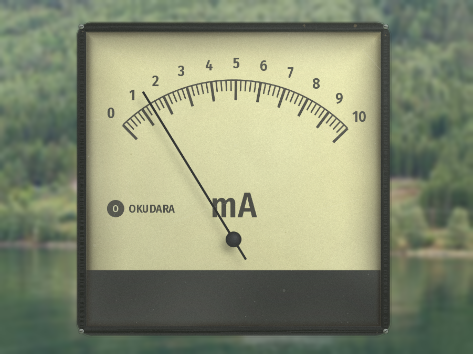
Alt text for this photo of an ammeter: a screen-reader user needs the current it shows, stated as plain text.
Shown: 1.4 mA
